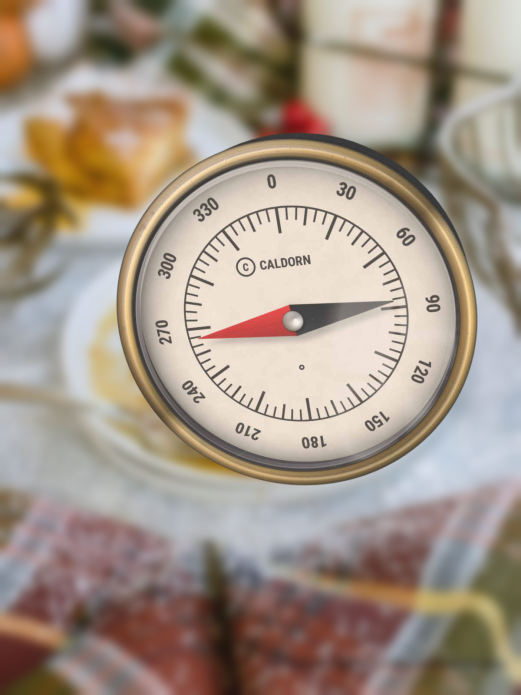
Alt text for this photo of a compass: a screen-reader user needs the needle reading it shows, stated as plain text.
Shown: 265 °
